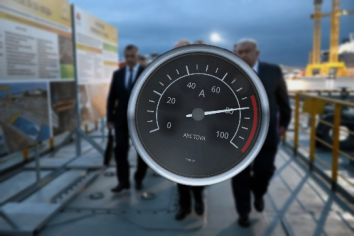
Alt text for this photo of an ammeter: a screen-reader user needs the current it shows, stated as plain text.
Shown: 80 A
